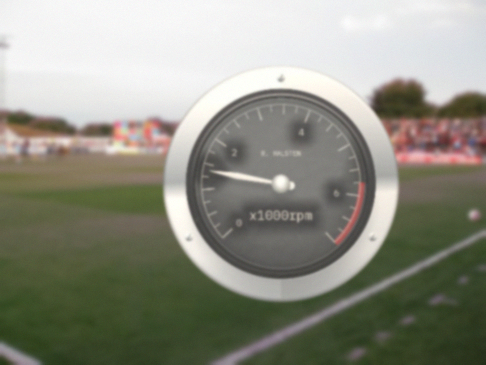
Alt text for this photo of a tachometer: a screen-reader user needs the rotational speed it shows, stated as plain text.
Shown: 1375 rpm
